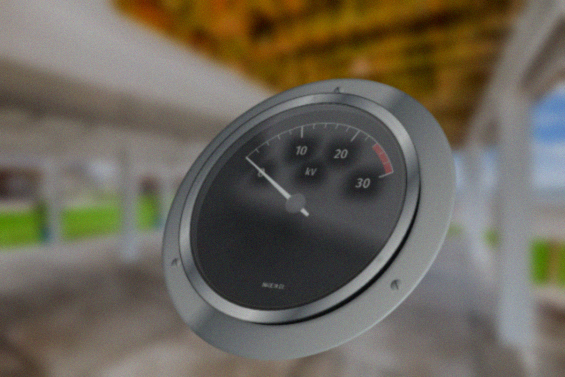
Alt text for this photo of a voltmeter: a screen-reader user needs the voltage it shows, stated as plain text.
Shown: 0 kV
